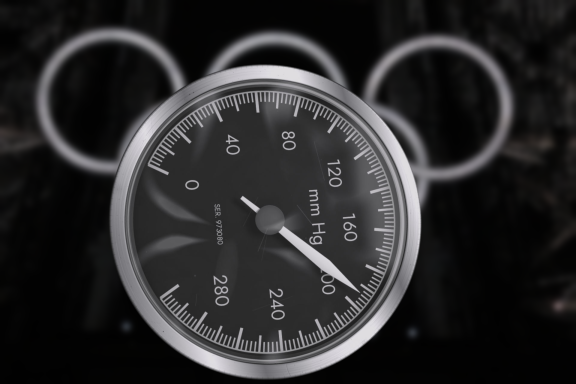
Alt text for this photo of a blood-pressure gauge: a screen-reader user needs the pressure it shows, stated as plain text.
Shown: 194 mmHg
